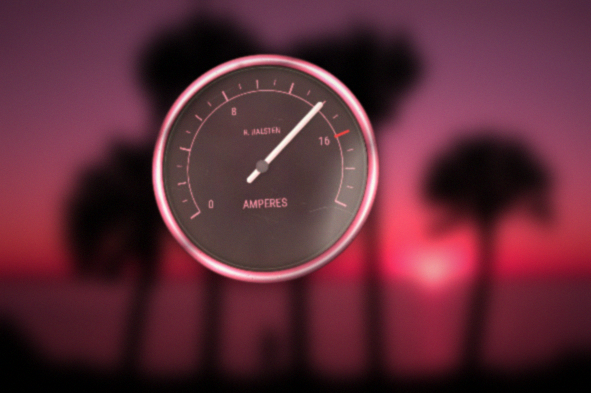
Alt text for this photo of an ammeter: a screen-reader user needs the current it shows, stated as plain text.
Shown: 14 A
